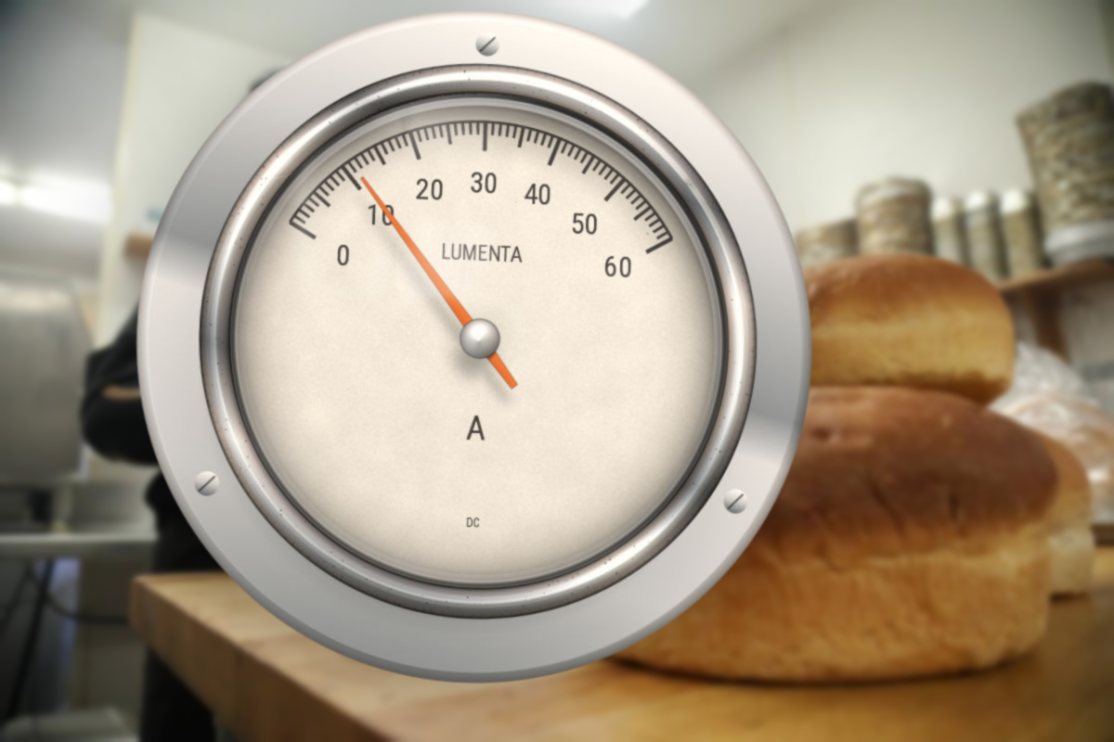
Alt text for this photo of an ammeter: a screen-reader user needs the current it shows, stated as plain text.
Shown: 11 A
